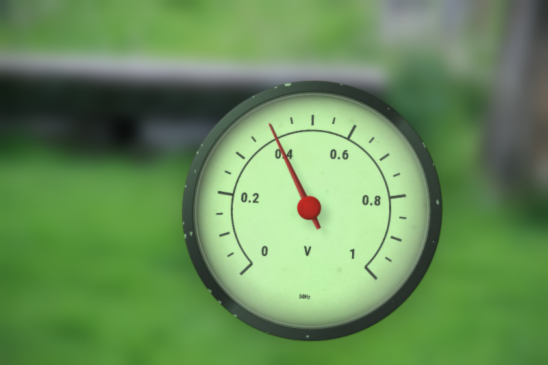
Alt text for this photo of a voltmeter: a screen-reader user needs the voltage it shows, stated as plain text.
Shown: 0.4 V
